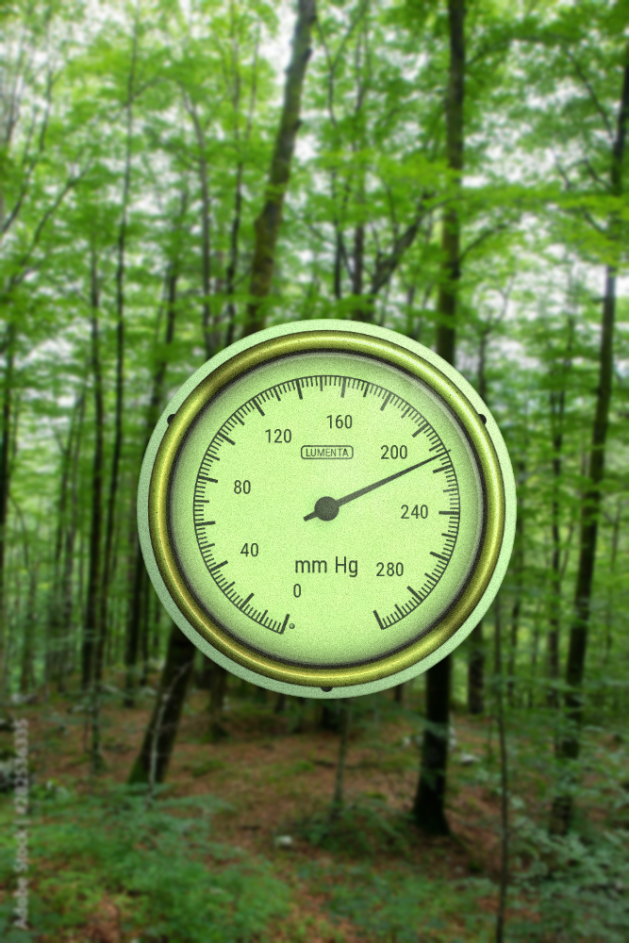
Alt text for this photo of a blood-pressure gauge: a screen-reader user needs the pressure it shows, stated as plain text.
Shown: 214 mmHg
